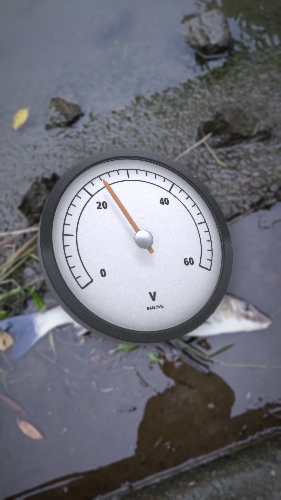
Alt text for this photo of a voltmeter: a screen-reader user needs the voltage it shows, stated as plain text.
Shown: 24 V
